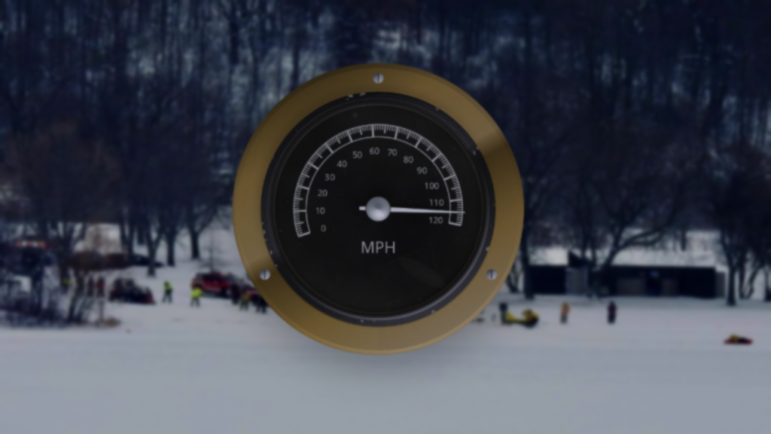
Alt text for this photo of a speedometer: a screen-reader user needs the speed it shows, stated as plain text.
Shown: 115 mph
